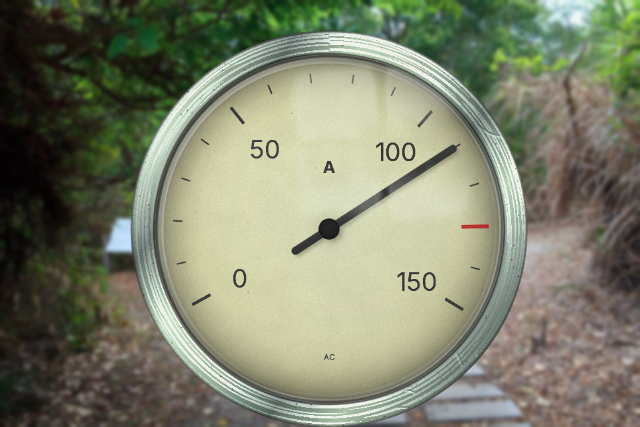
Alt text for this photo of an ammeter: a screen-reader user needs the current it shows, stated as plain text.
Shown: 110 A
